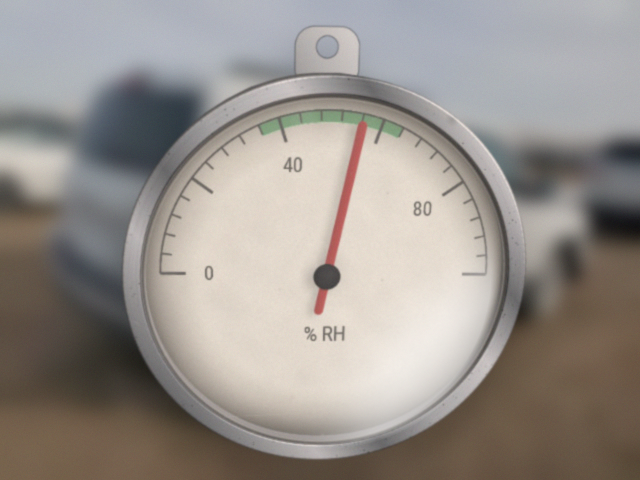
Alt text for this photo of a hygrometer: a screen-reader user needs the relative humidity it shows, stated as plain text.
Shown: 56 %
